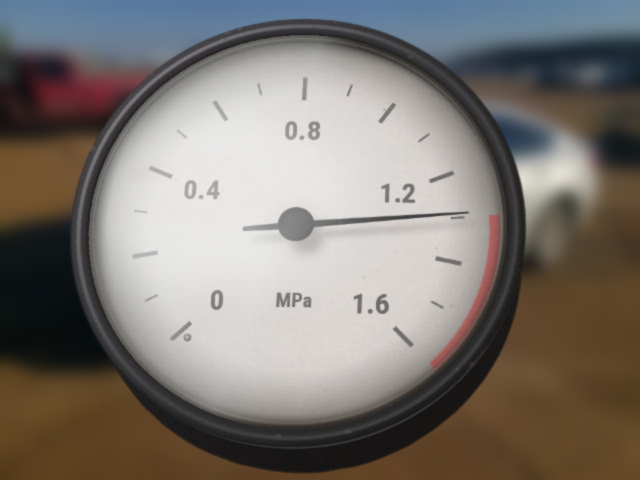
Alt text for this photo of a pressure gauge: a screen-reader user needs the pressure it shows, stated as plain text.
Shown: 1.3 MPa
